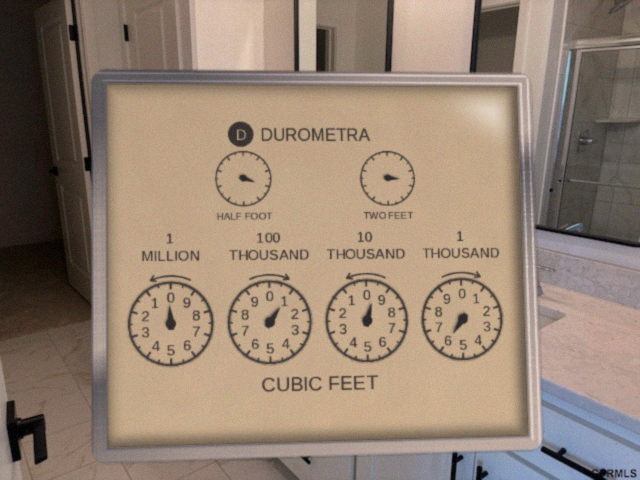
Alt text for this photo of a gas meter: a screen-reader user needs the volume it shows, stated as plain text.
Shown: 9600 ft³
